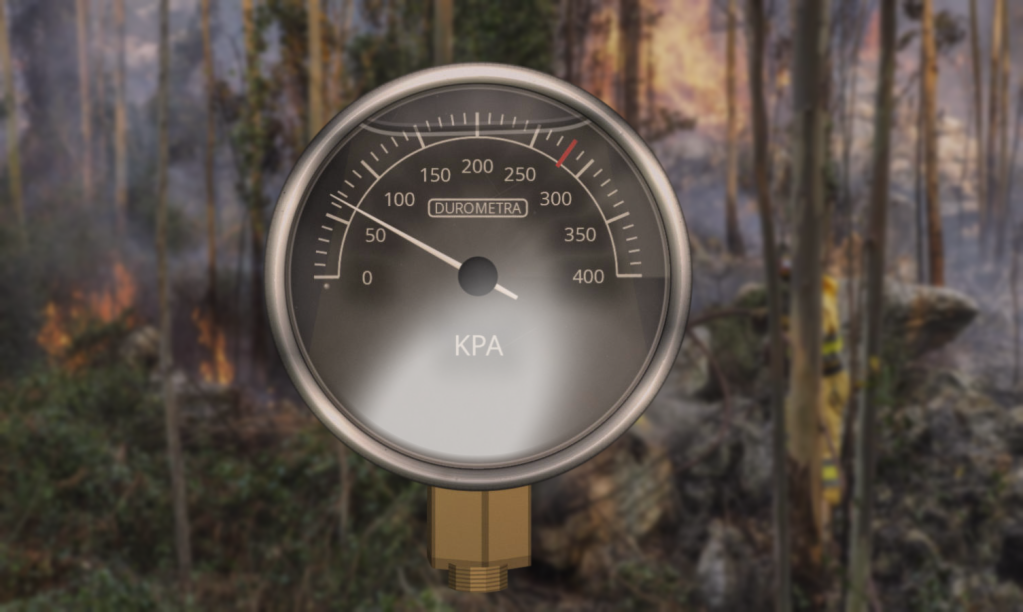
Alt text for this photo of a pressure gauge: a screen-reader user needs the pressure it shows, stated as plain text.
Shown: 65 kPa
